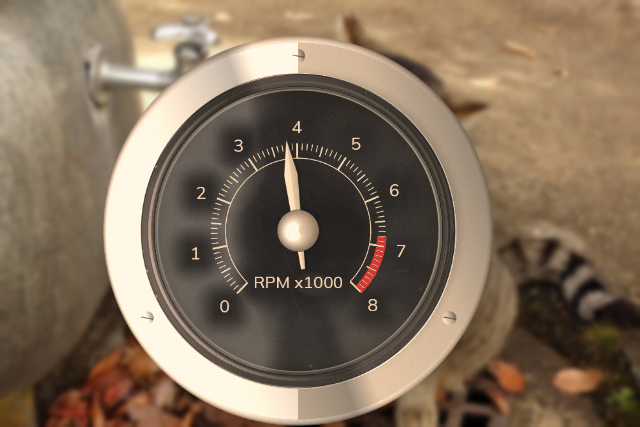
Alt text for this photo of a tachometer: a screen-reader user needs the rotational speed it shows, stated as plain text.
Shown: 3800 rpm
